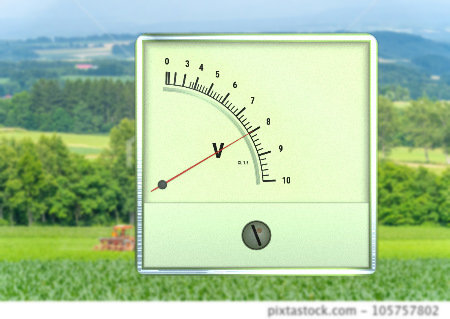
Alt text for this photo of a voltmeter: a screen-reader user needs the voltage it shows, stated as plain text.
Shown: 8 V
